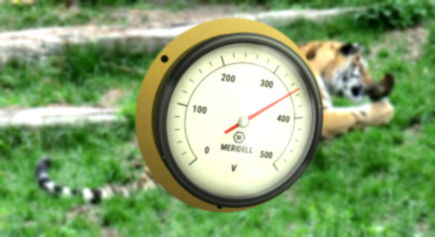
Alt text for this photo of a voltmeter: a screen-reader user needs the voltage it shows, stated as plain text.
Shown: 350 V
